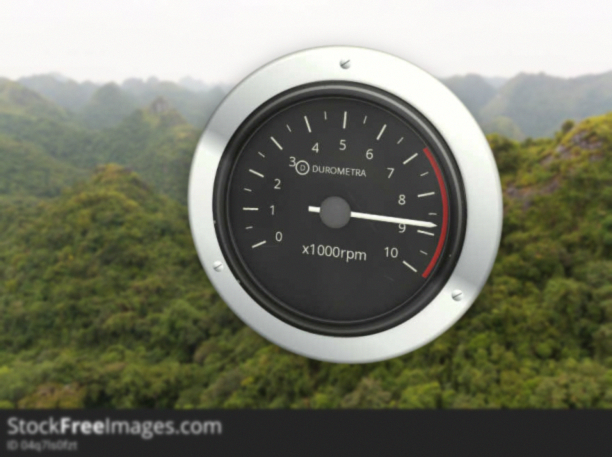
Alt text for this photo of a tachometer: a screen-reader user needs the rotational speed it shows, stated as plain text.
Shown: 8750 rpm
